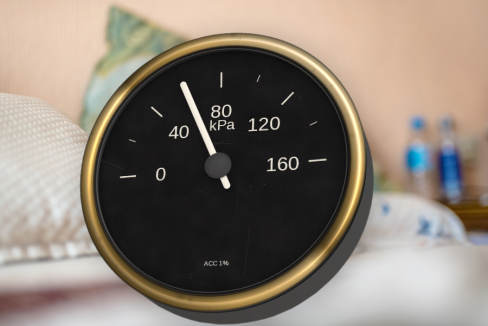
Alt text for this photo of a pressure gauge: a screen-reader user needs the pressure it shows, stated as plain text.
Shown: 60 kPa
